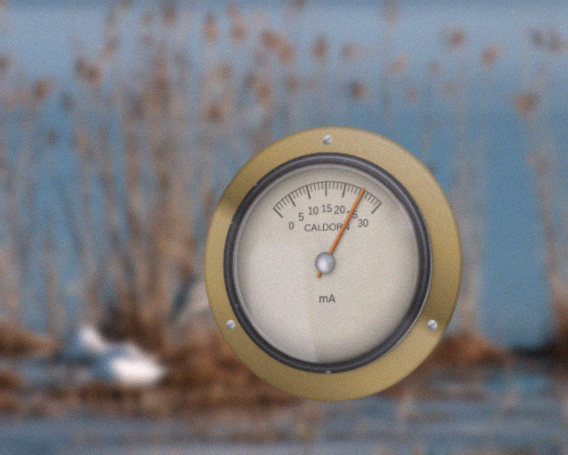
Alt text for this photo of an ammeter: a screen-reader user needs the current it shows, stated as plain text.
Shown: 25 mA
